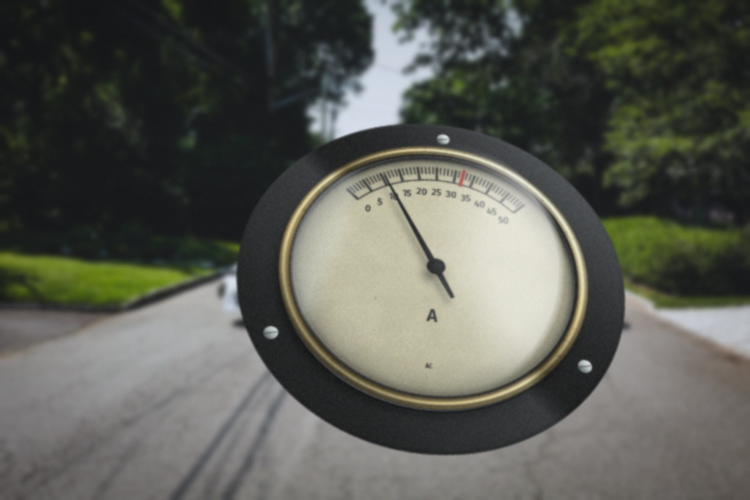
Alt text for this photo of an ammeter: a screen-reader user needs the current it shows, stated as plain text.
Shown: 10 A
